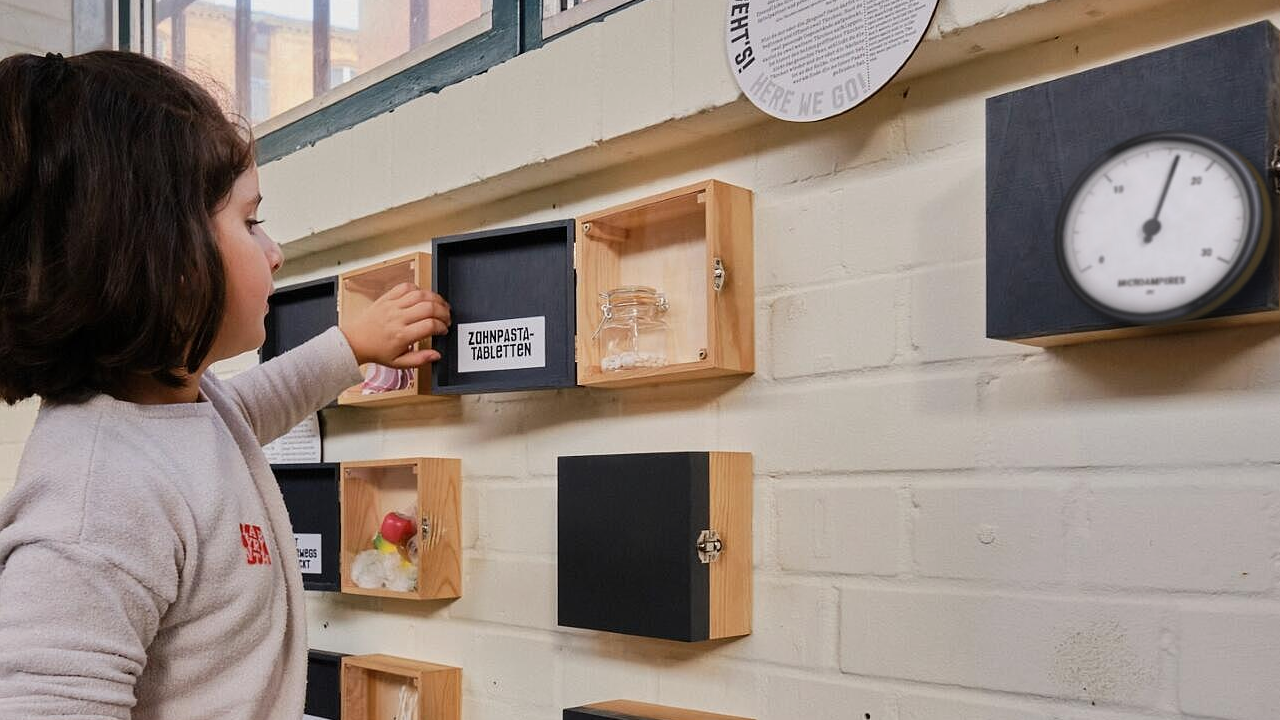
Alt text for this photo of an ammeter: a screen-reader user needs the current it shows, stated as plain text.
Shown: 17 µA
